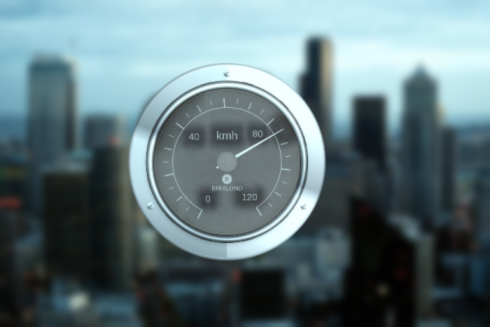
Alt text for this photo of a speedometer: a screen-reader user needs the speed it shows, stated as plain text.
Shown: 85 km/h
